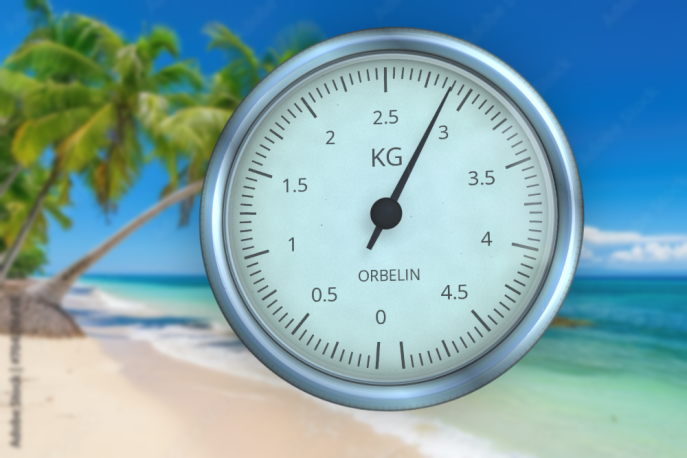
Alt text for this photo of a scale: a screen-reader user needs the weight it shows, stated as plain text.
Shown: 2.9 kg
